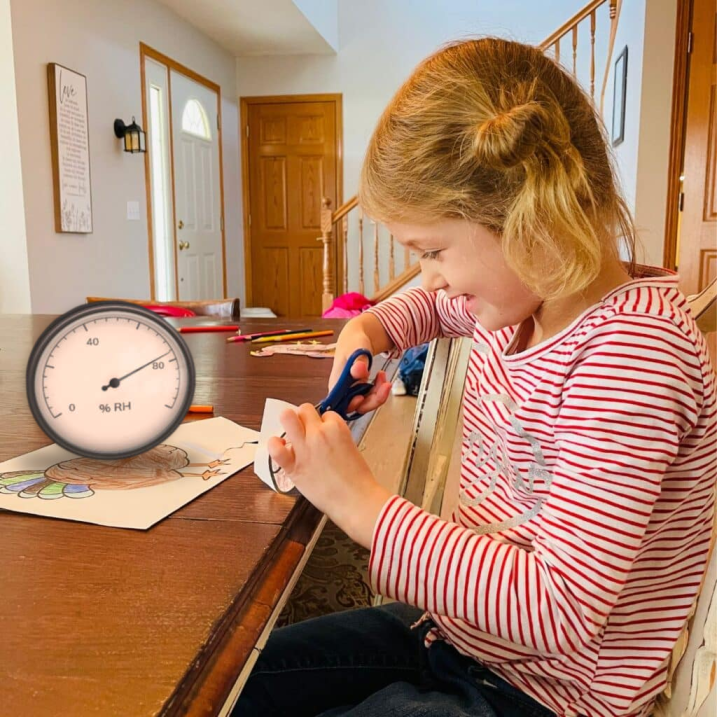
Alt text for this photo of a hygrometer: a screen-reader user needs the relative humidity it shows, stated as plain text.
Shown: 76 %
